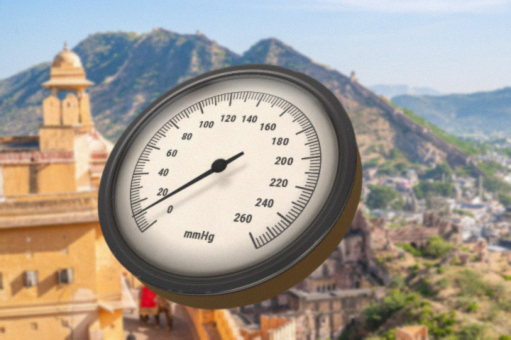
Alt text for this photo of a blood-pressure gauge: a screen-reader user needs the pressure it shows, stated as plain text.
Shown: 10 mmHg
